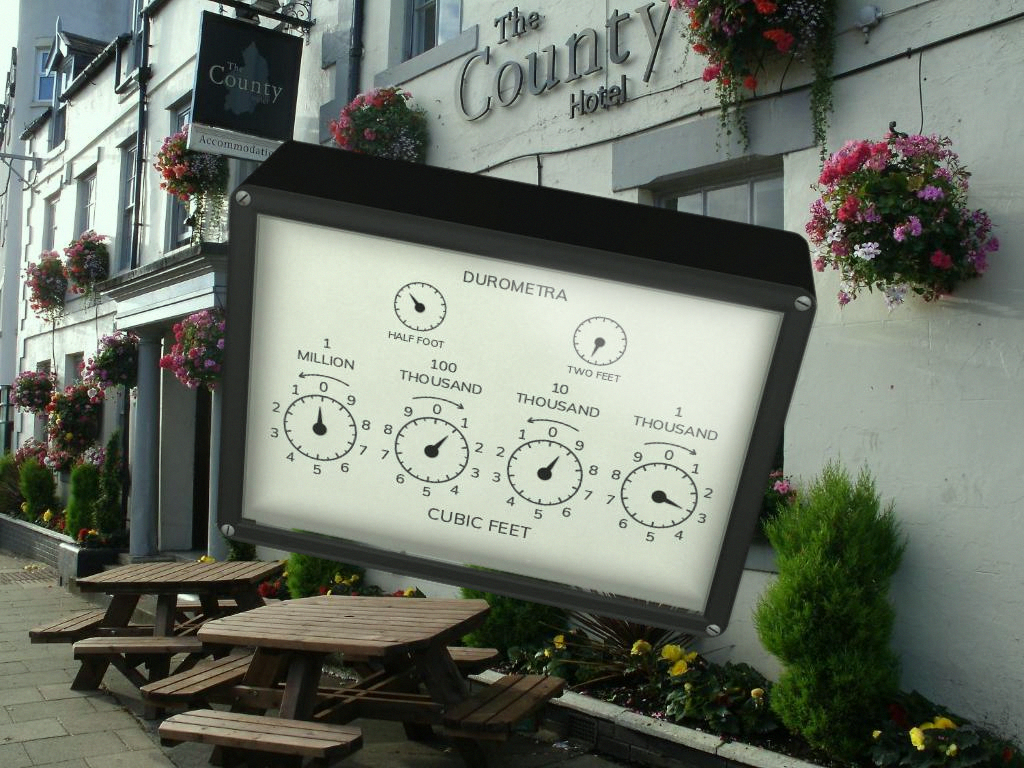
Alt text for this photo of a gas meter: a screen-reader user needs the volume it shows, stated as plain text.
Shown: 9300 ft³
